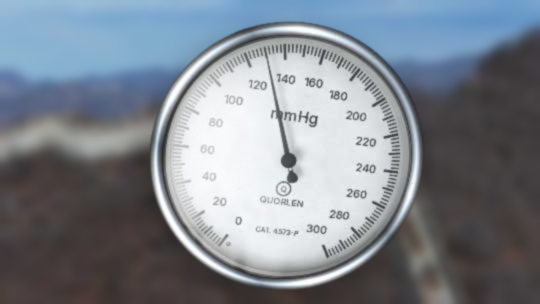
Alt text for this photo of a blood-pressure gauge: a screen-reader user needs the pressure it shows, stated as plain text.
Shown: 130 mmHg
